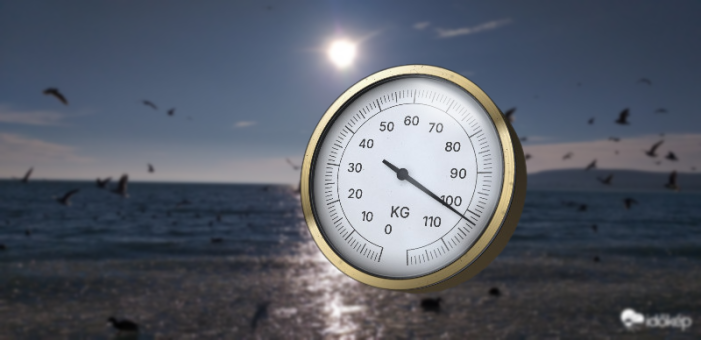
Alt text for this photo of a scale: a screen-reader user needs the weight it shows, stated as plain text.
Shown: 102 kg
